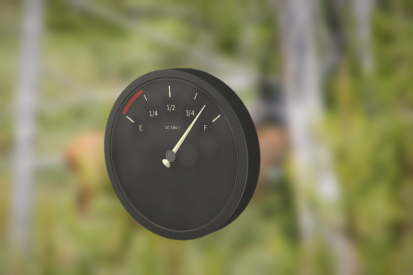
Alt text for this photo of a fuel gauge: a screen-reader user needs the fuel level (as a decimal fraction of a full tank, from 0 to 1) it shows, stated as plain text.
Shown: 0.875
